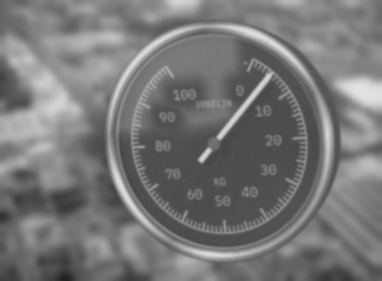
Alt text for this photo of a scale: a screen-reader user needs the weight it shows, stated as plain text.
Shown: 5 kg
